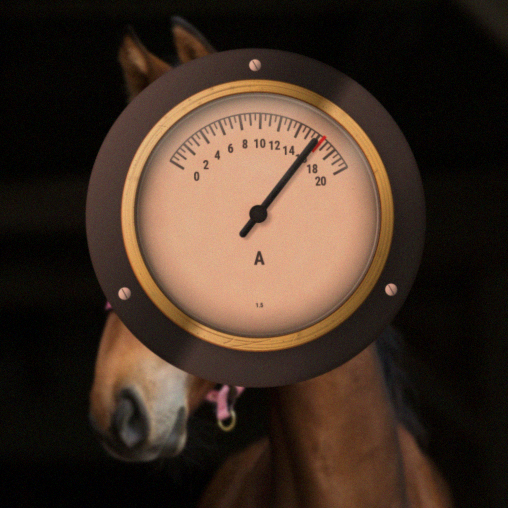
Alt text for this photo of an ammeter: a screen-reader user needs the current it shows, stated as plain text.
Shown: 16 A
